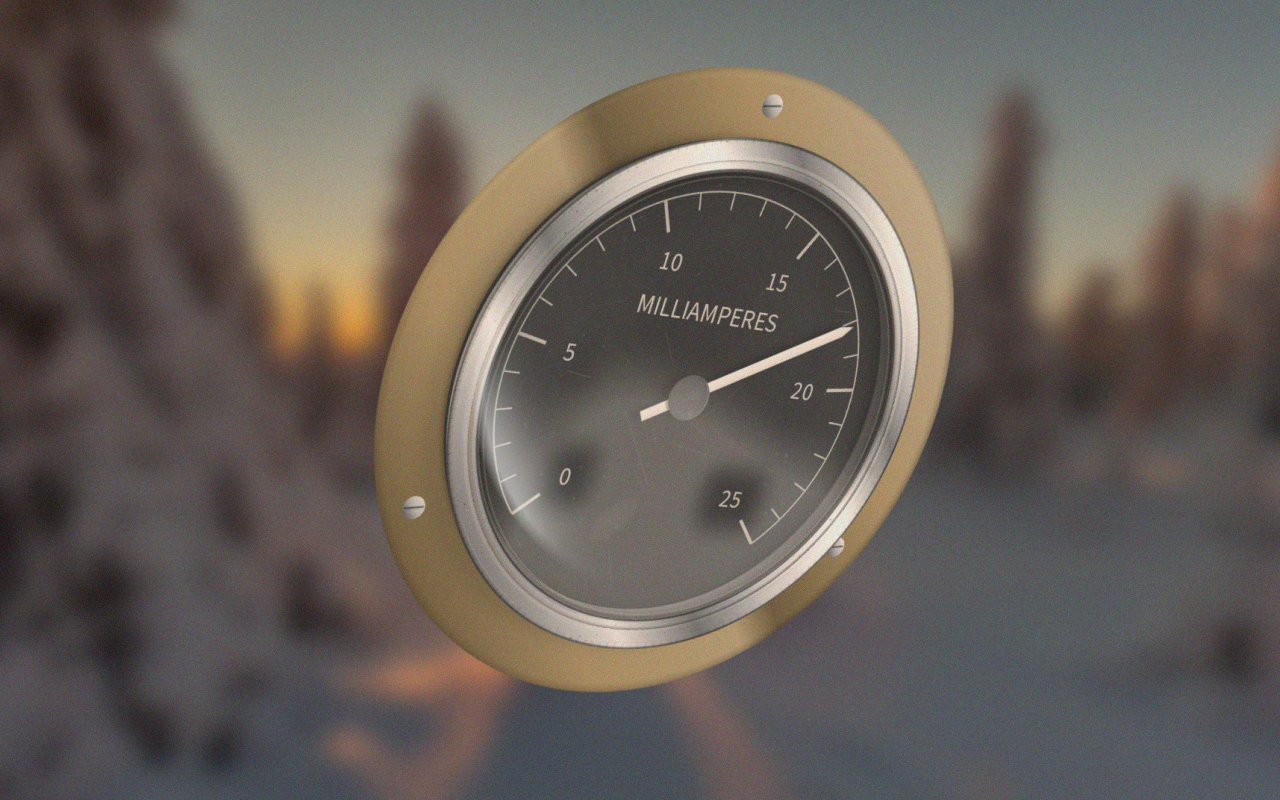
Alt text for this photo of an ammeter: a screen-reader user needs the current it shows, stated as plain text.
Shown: 18 mA
